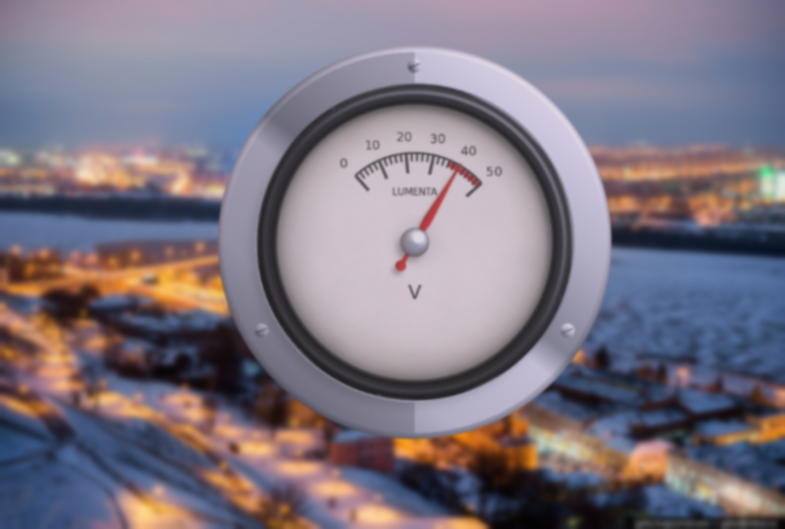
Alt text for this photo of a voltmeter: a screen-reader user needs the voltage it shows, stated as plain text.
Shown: 40 V
